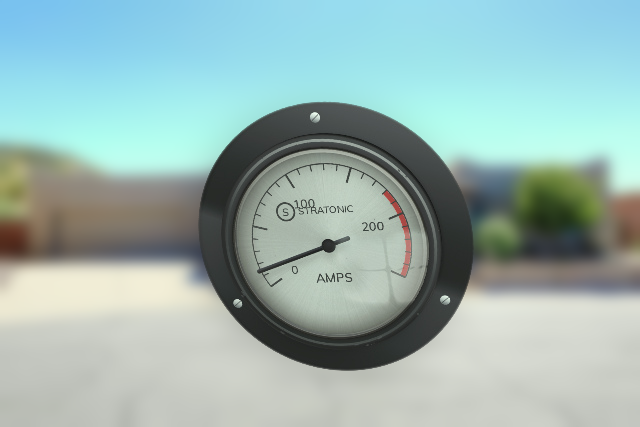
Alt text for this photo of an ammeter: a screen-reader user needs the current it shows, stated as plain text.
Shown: 15 A
